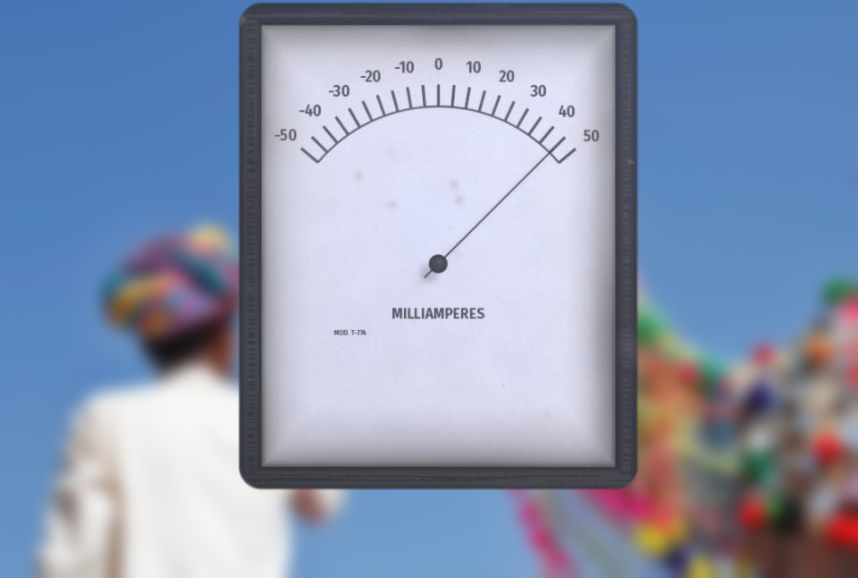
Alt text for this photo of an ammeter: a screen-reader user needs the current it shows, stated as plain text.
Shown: 45 mA
